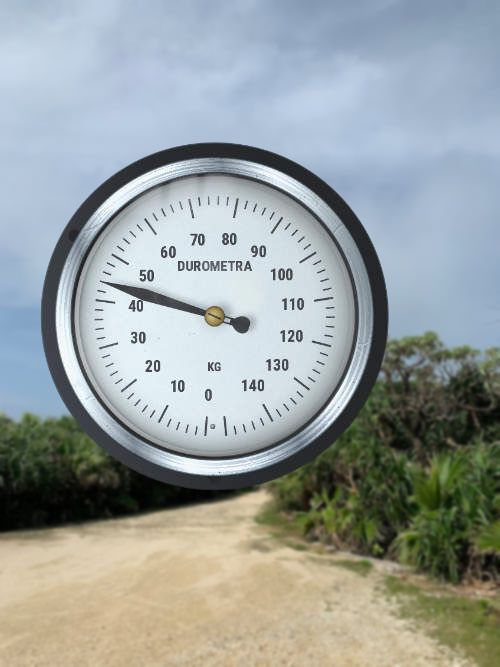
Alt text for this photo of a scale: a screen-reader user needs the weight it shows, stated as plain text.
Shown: 44 kg
